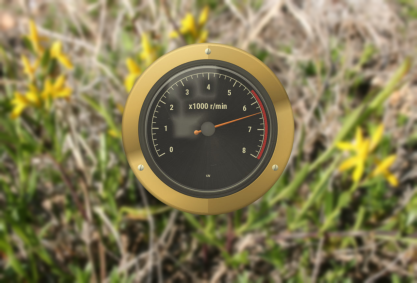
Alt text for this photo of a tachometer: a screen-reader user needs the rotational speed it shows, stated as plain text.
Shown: 6400 rpm
